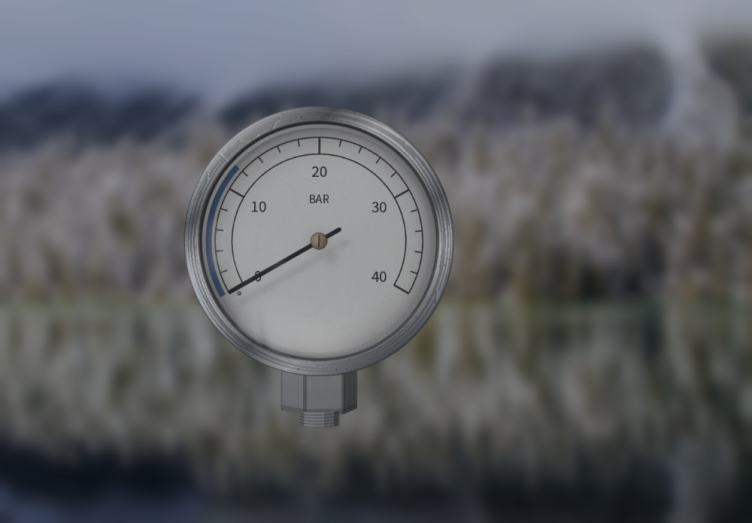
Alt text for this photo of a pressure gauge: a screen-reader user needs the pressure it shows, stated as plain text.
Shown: 0 bar
